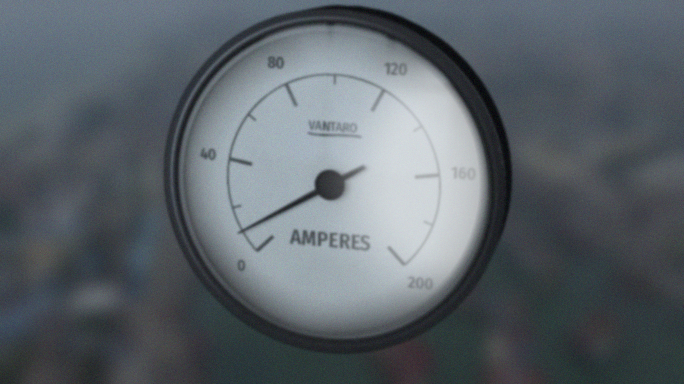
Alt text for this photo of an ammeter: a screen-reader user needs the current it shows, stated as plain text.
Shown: 10 A
